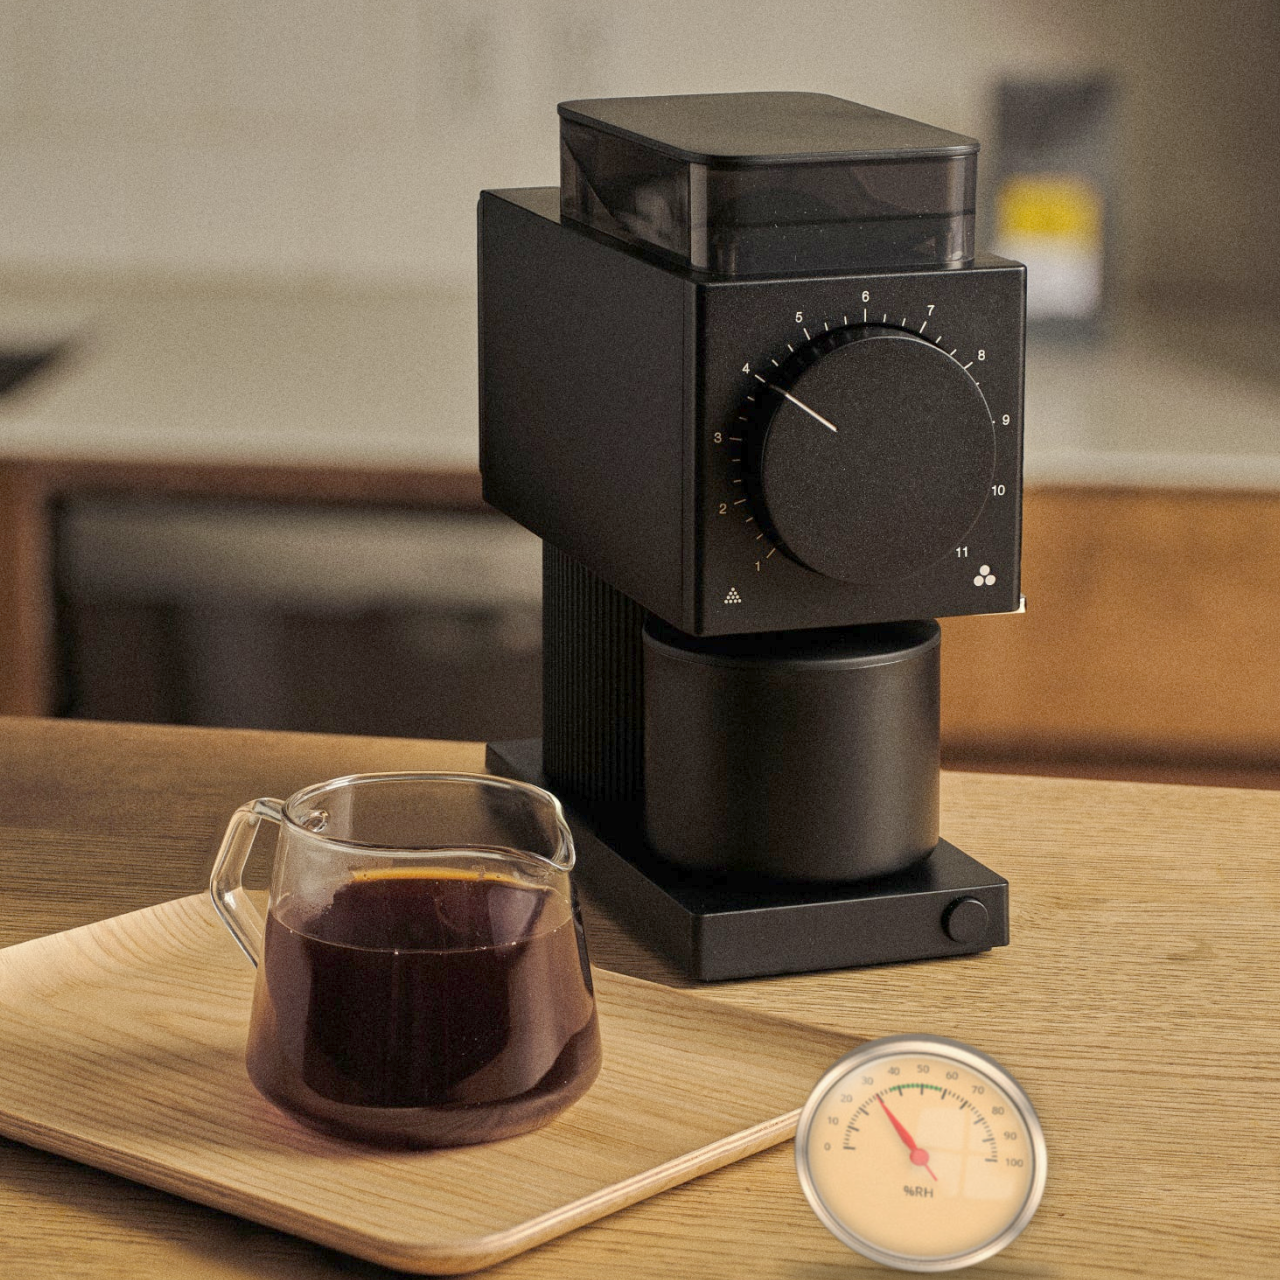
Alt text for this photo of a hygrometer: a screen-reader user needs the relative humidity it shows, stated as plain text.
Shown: 30 %
